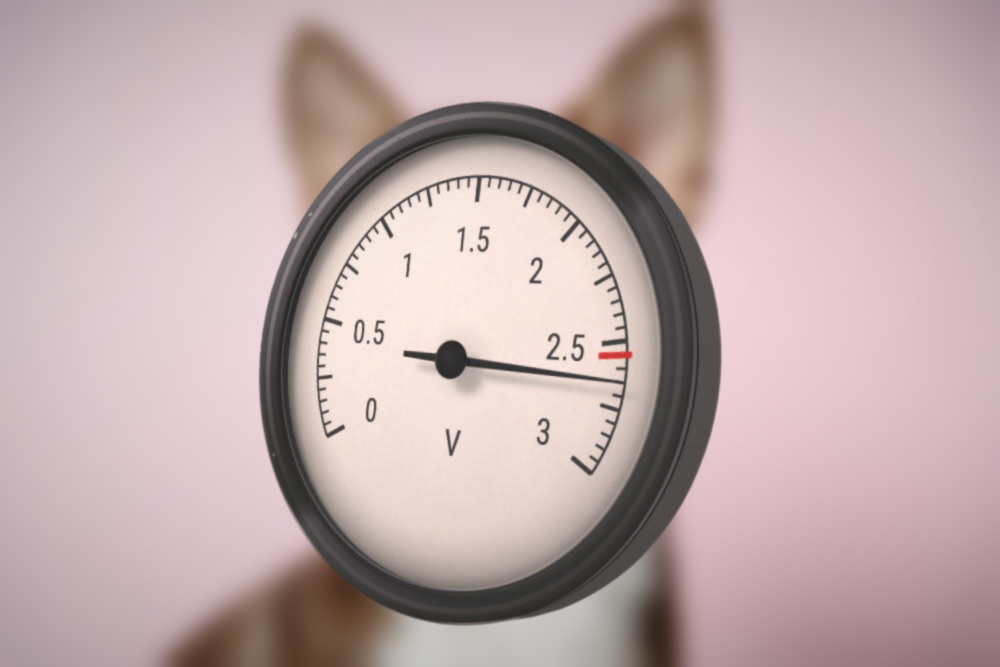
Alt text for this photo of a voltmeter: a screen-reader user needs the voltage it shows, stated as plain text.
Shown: 2.65 V
